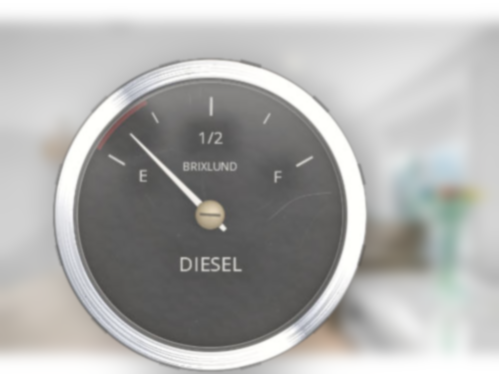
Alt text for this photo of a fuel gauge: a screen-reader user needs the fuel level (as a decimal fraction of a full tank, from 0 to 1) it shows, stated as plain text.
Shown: 0.125
